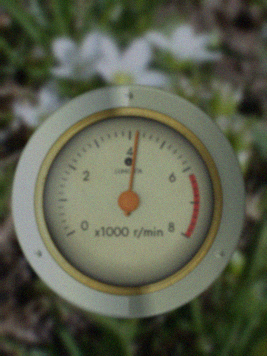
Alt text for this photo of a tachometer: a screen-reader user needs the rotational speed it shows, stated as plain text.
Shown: 4200 rpm
